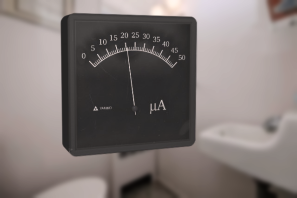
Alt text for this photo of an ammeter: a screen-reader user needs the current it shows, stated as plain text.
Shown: 20 µA
